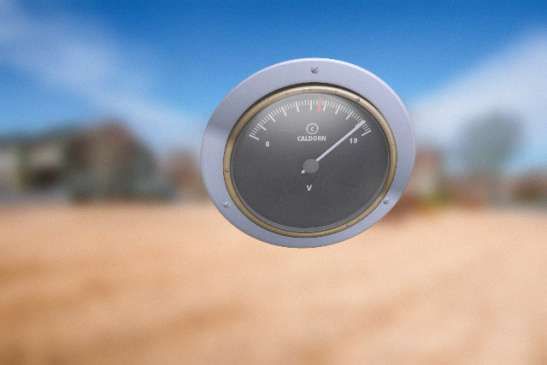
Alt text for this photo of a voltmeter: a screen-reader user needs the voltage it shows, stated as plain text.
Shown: 9 V
